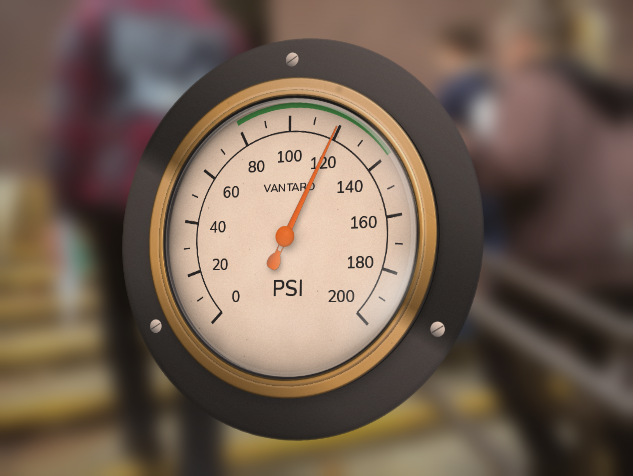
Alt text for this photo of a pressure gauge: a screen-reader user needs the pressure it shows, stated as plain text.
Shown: 120 psi
